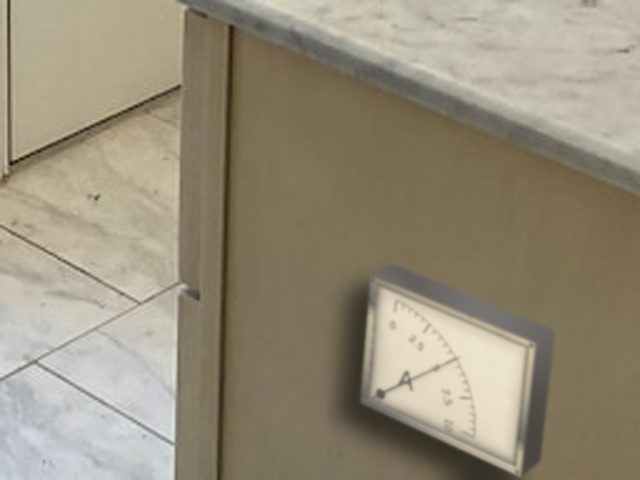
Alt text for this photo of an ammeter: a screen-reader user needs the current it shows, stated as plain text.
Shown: 5 A
